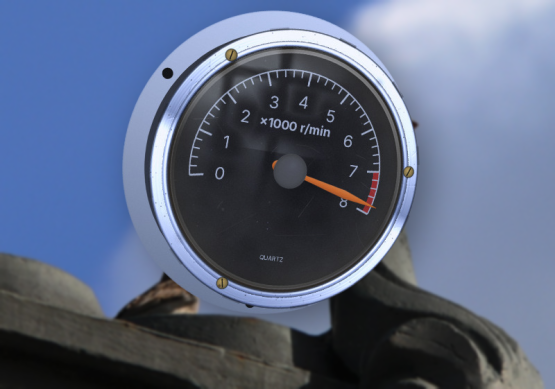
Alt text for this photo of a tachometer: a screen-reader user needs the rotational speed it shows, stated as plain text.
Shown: 7800 rpm
